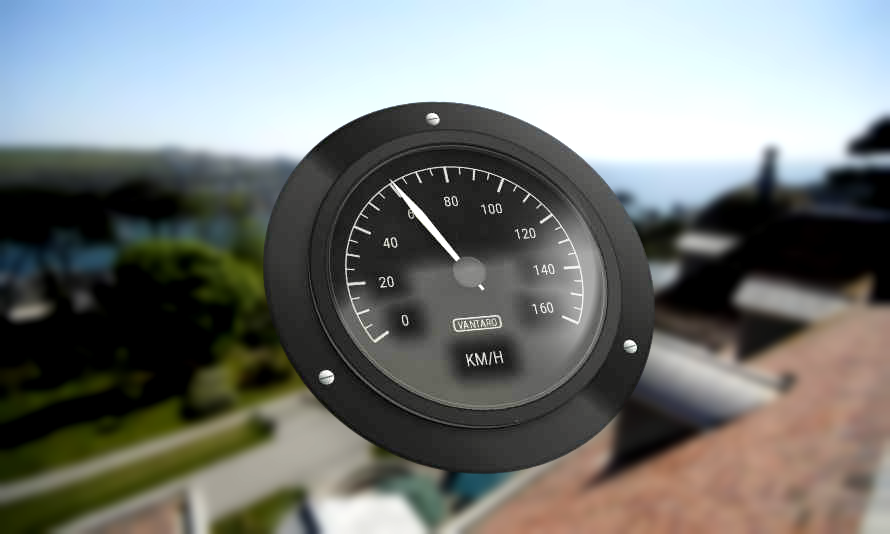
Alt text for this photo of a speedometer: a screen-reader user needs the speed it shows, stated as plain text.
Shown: 60 km/h
